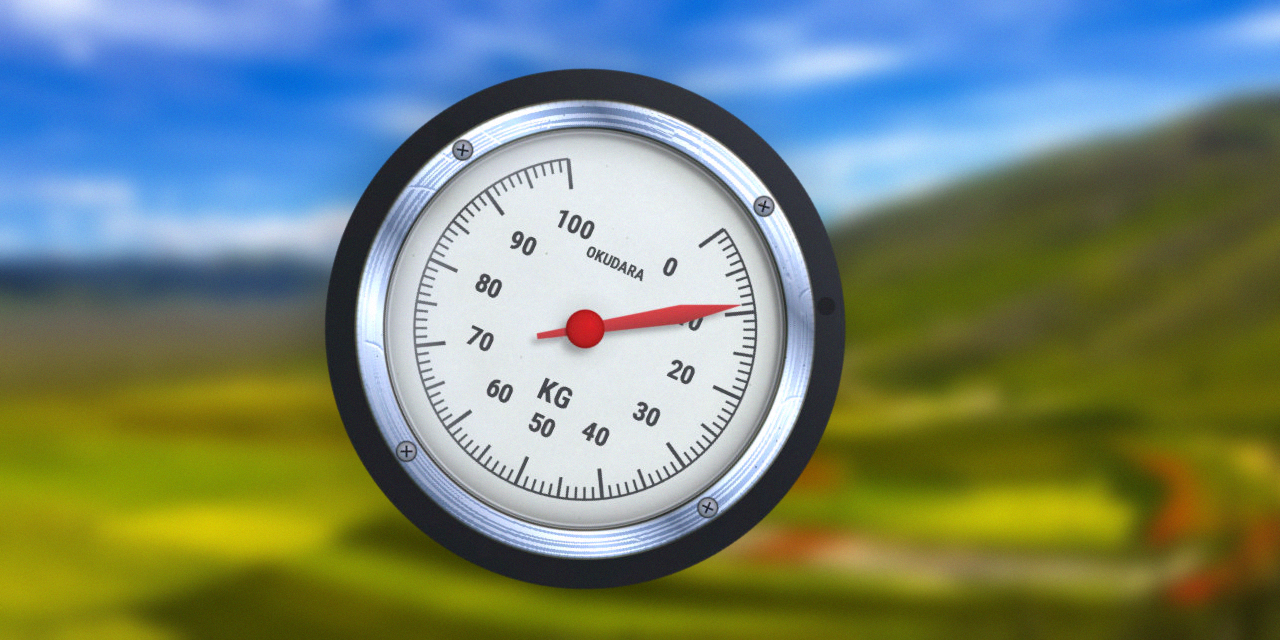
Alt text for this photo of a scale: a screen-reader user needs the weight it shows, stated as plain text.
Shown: 9 kg
